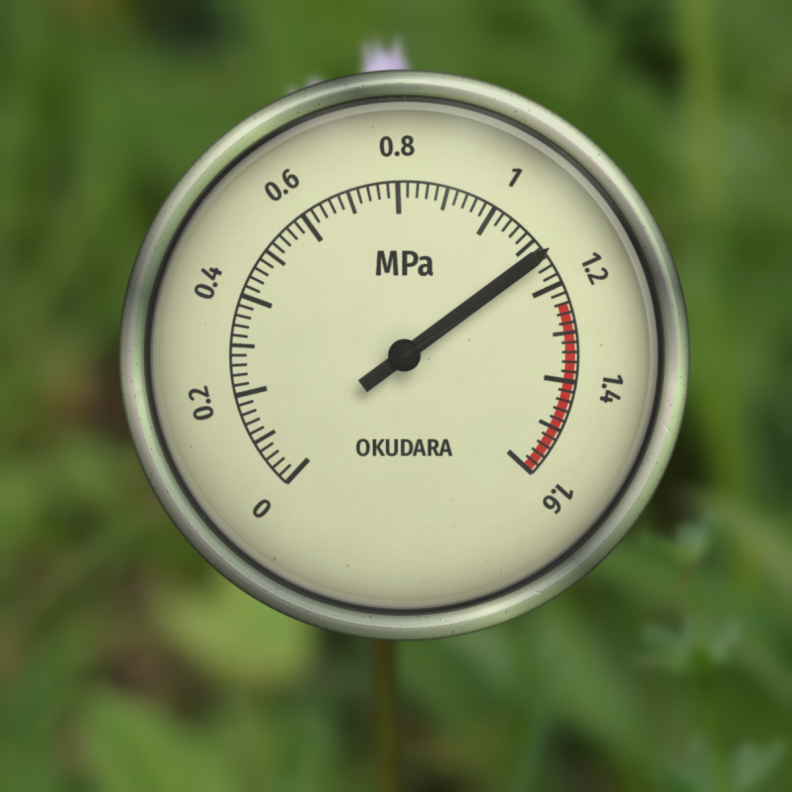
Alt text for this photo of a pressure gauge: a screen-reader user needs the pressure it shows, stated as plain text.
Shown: 1.13 MPa
